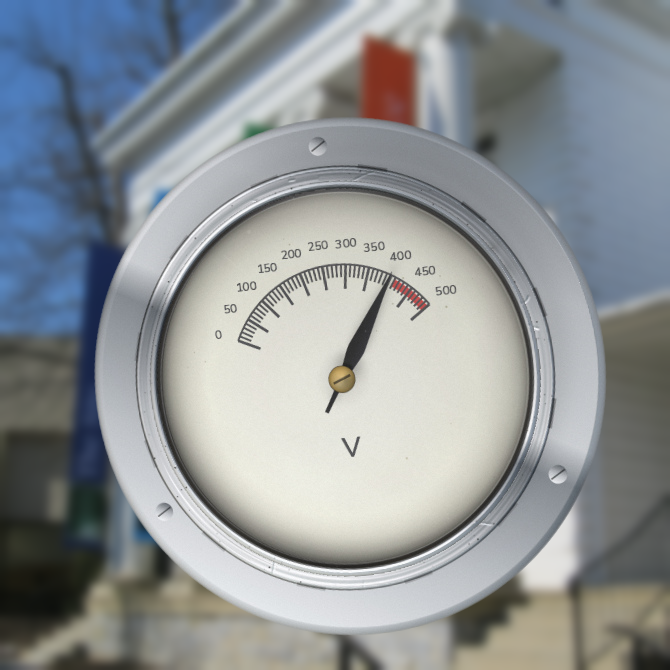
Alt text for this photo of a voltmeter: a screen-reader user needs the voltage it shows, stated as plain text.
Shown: 400 V
